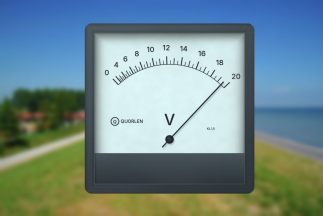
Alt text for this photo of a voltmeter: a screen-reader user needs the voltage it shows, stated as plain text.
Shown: 19.5 V
